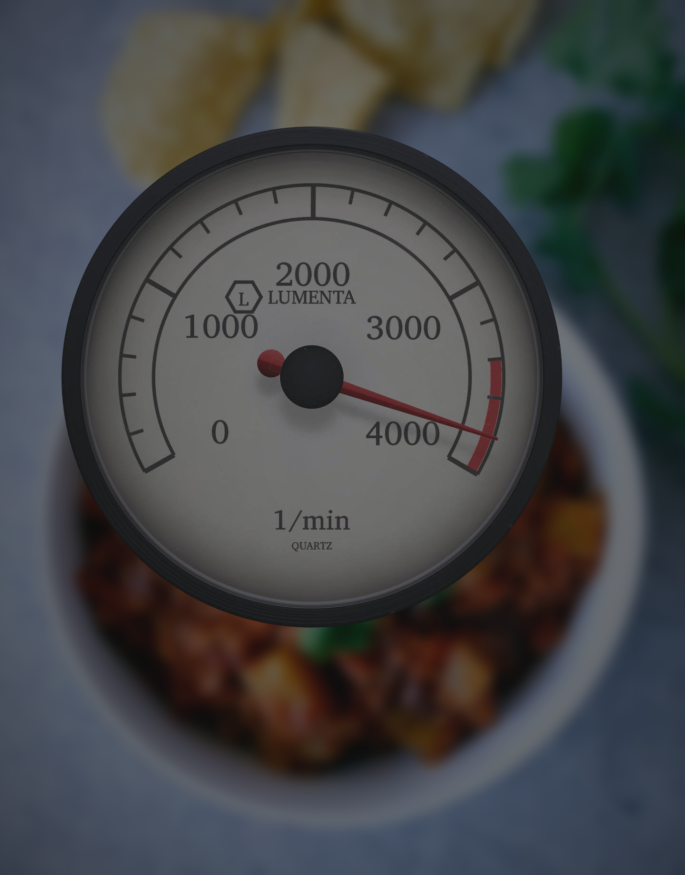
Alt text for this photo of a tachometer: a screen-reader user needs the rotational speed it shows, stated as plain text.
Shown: 3800 rpm
